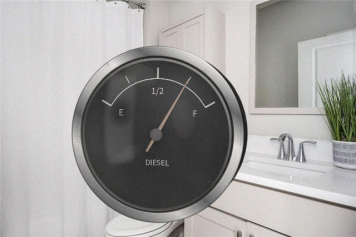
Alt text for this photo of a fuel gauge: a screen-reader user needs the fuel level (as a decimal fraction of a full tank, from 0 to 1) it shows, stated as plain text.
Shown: 0.75
